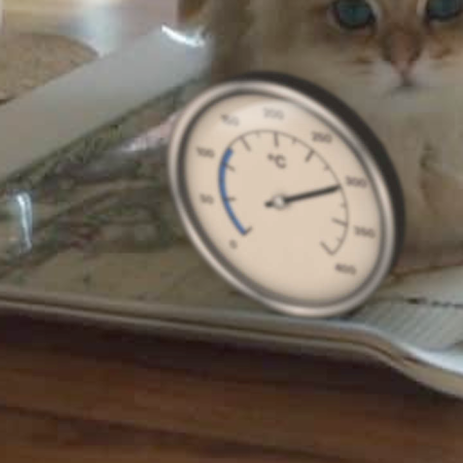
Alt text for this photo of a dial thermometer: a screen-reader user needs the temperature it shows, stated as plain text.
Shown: 300 °C
